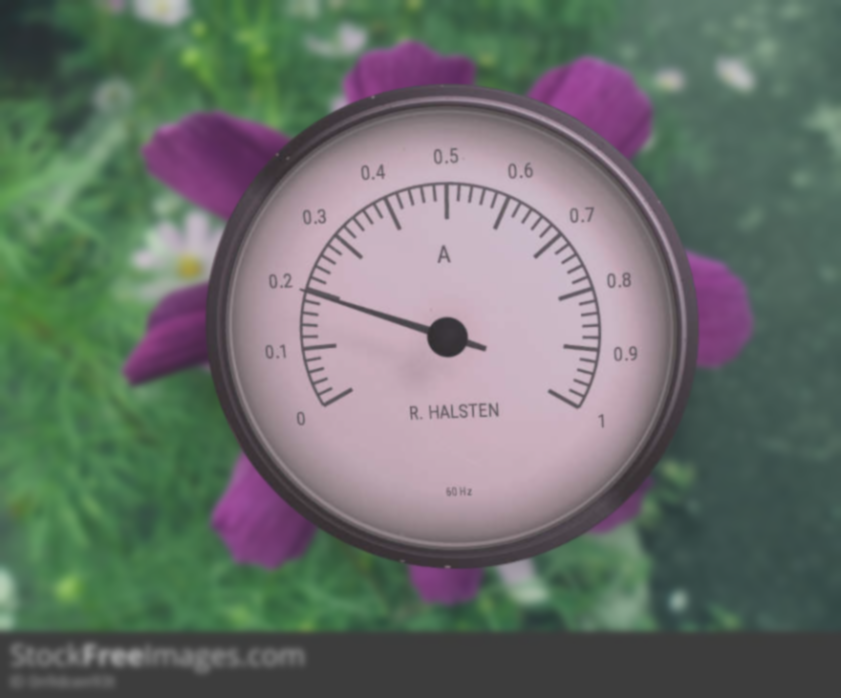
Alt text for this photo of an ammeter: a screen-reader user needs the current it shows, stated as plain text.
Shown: 0.2 A
